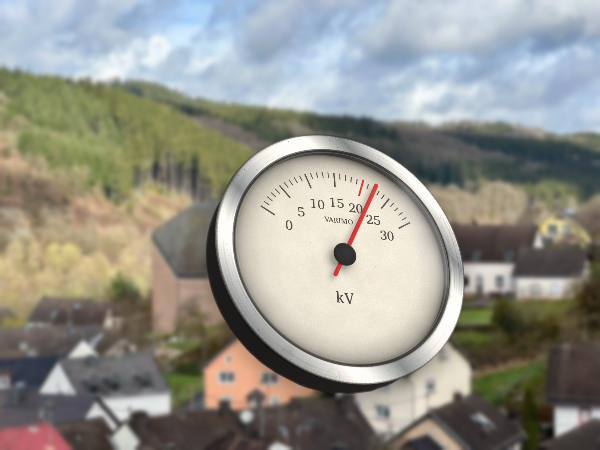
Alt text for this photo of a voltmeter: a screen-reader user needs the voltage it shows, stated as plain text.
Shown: 22 kV
